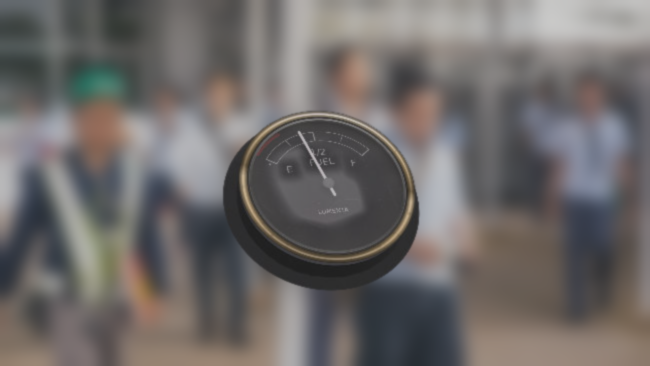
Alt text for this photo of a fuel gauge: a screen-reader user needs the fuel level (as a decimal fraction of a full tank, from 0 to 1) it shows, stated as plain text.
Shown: 0.375
